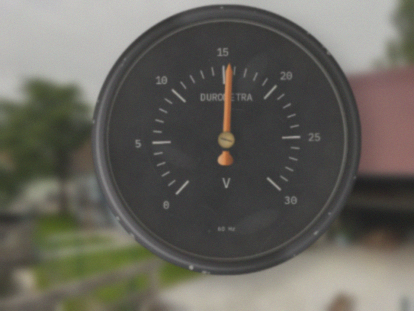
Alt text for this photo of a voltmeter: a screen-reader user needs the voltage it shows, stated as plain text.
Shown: 15.5 V
